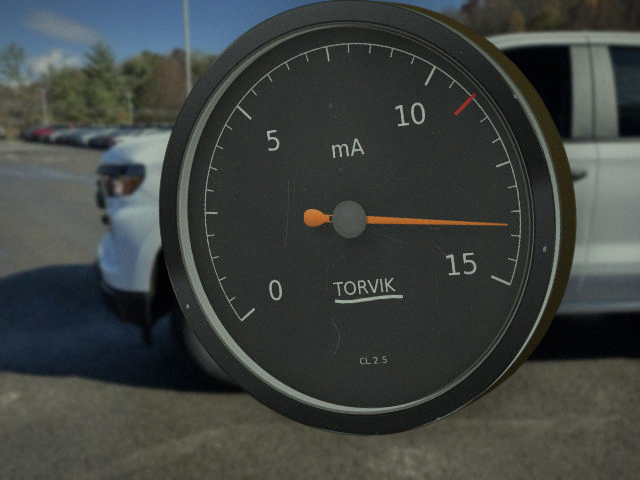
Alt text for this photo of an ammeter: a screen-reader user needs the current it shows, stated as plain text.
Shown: 13.75 mA
